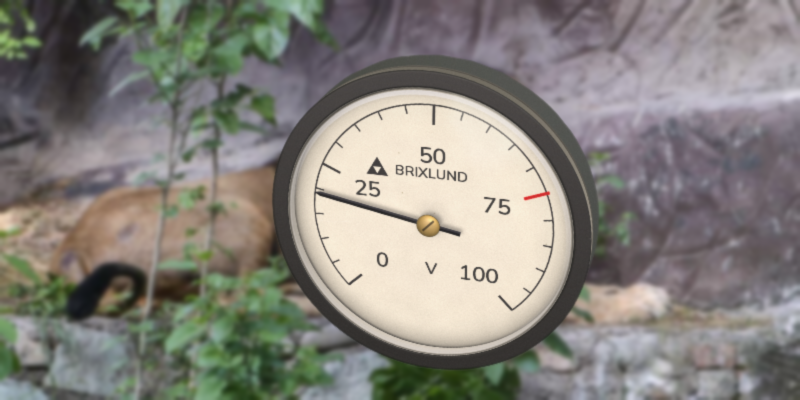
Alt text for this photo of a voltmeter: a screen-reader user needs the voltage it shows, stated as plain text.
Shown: 20 V
